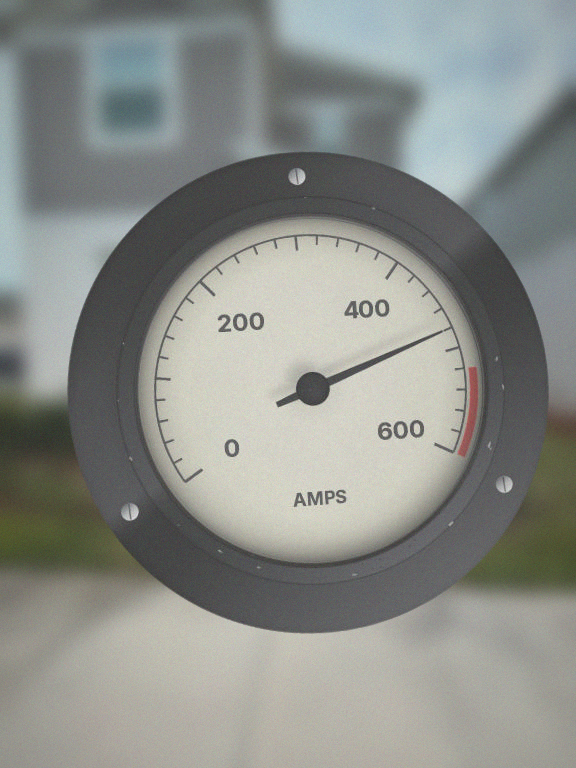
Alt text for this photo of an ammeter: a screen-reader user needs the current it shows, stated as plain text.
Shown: 480 A
